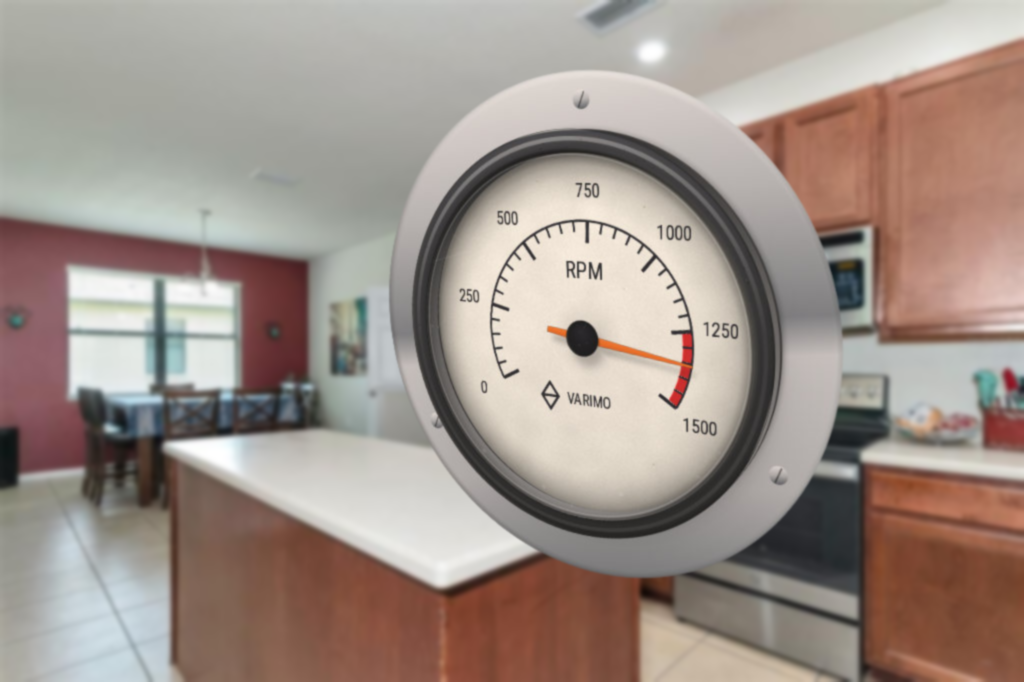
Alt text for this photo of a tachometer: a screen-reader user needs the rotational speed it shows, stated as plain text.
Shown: 1350 rpm
